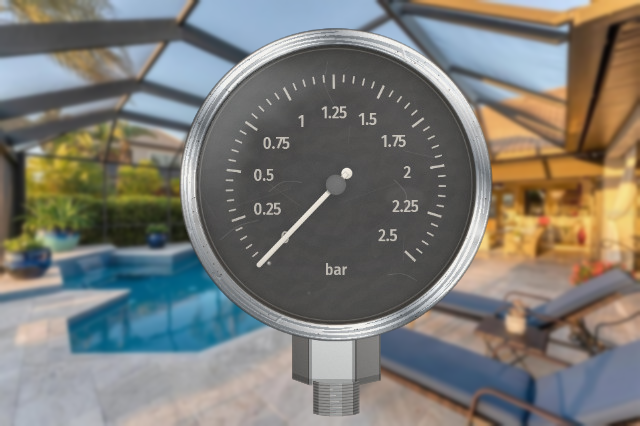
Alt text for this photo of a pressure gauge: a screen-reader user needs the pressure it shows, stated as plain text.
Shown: 0 bar
